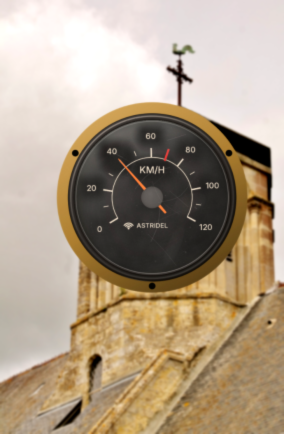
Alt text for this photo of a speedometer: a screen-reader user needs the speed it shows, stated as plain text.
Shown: 40 km/h
